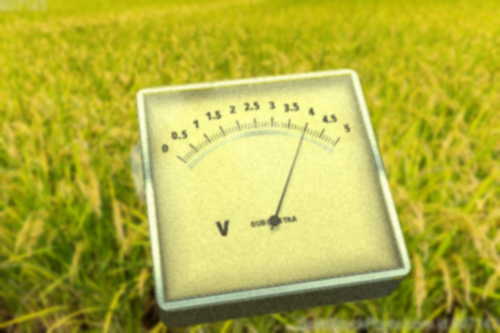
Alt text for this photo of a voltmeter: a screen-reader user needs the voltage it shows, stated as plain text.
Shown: 4 V
